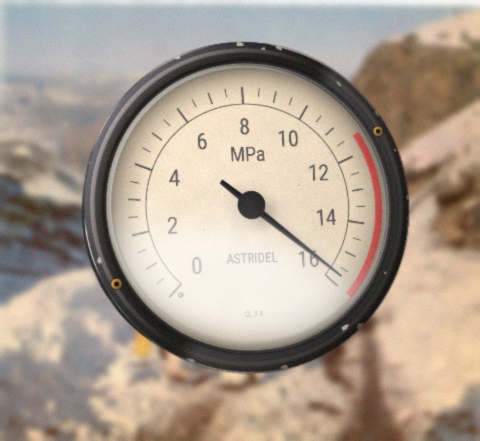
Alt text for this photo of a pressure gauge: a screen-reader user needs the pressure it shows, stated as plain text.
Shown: 15.75 MPa
